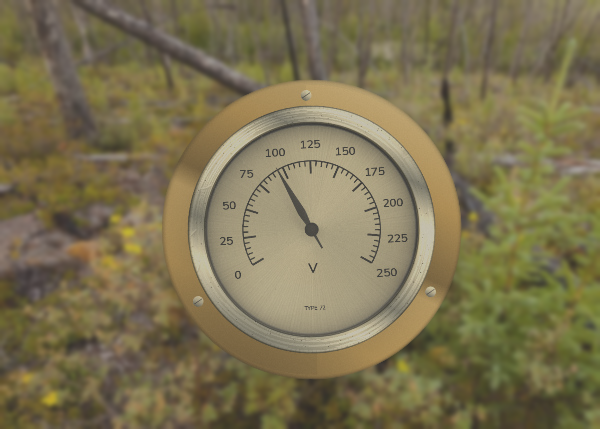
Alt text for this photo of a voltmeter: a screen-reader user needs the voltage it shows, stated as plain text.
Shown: 95 V
